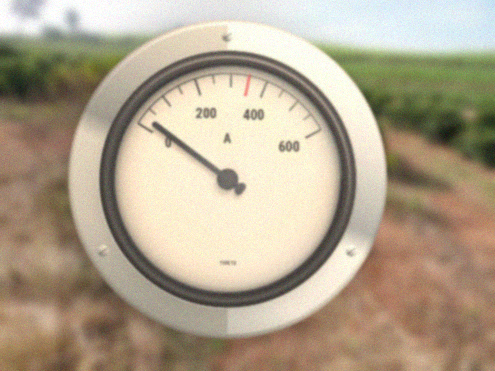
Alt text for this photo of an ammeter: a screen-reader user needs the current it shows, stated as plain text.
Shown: 25 A
